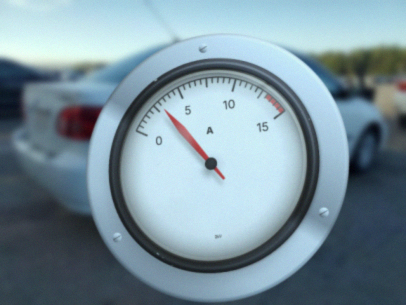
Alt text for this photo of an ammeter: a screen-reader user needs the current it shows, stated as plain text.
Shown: 3 A
